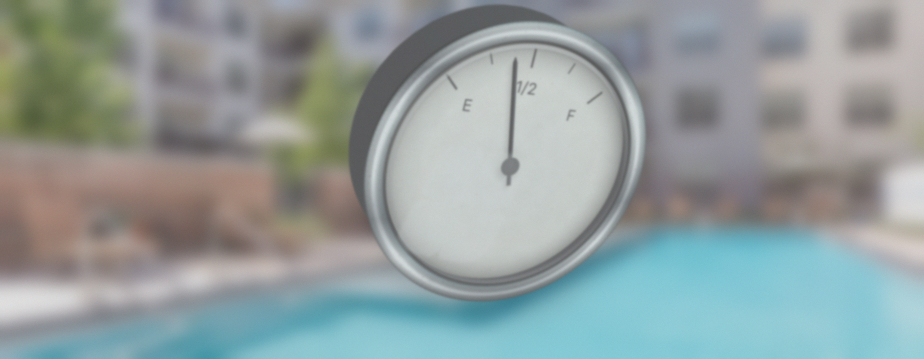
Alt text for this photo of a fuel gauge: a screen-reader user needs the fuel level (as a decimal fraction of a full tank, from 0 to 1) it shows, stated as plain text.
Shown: 0.375
